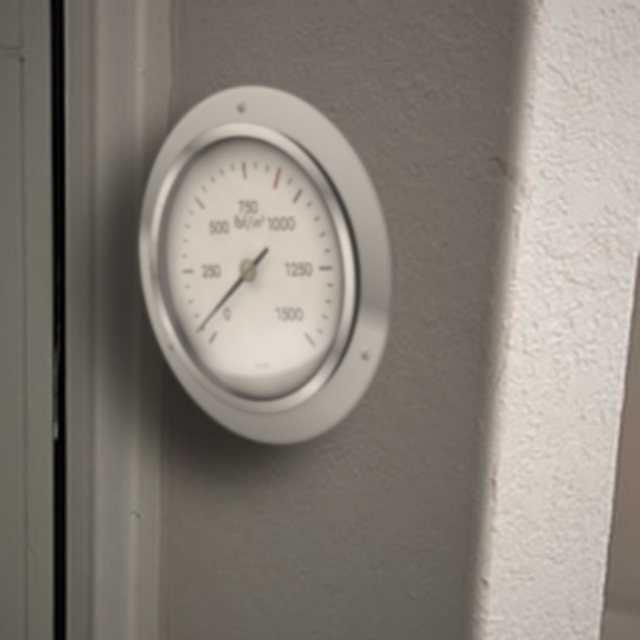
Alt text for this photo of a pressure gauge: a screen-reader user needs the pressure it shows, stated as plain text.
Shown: 50 psi
